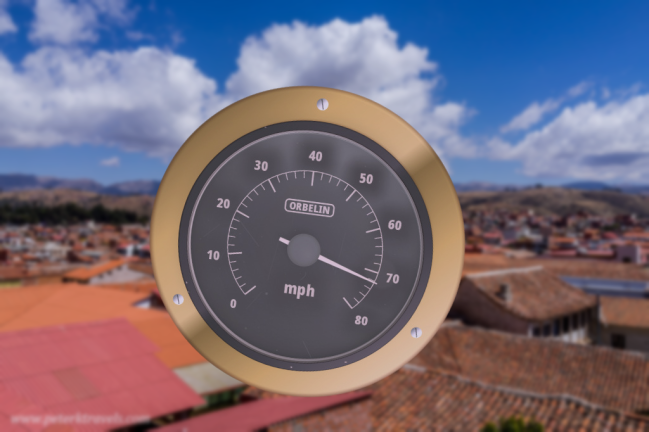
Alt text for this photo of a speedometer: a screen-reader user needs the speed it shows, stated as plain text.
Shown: 72 mph
